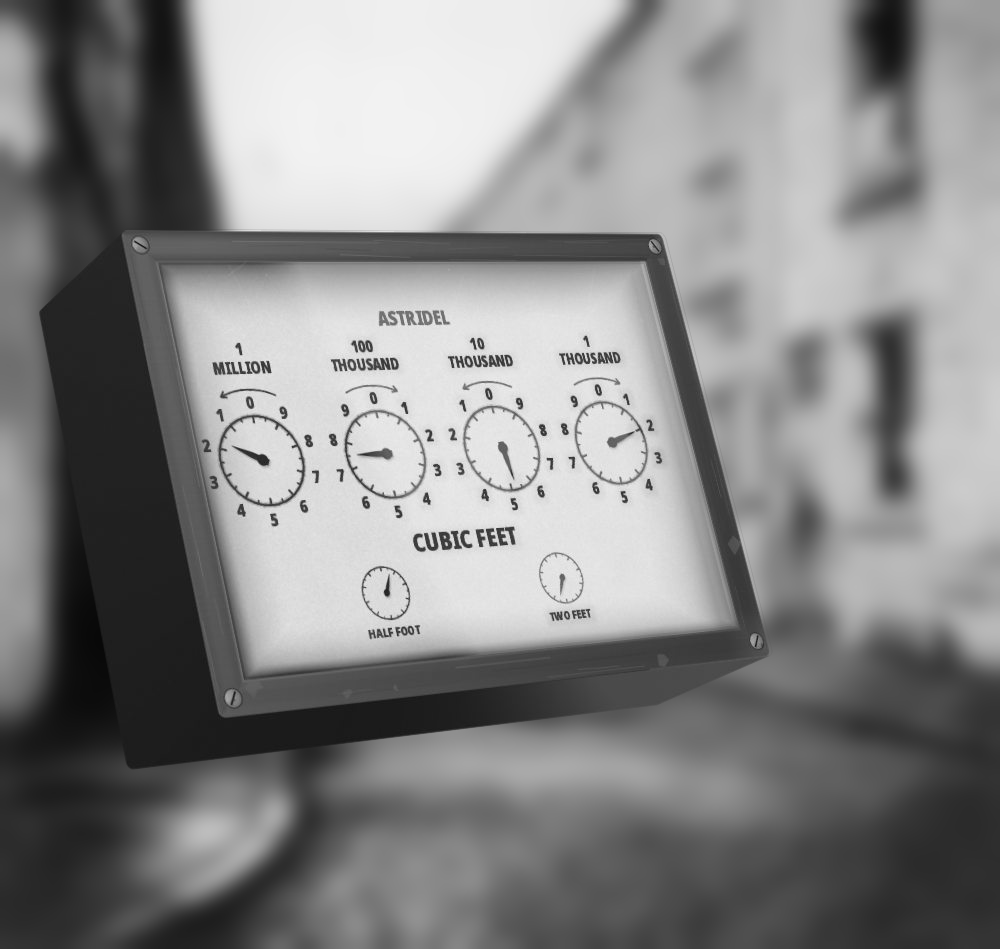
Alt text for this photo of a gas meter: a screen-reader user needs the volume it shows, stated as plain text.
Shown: 175200 ft³
